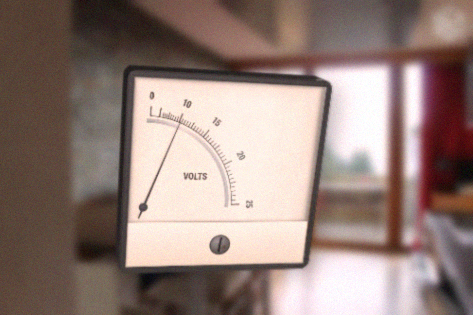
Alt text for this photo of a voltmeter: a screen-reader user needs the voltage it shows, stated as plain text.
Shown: 10 V
